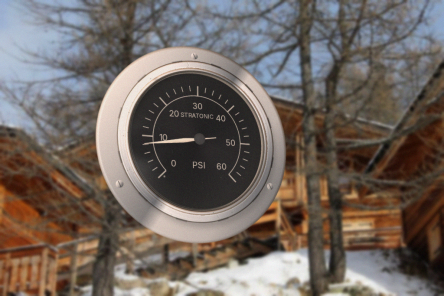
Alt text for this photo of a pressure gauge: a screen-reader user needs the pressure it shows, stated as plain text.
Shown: 8 psi
